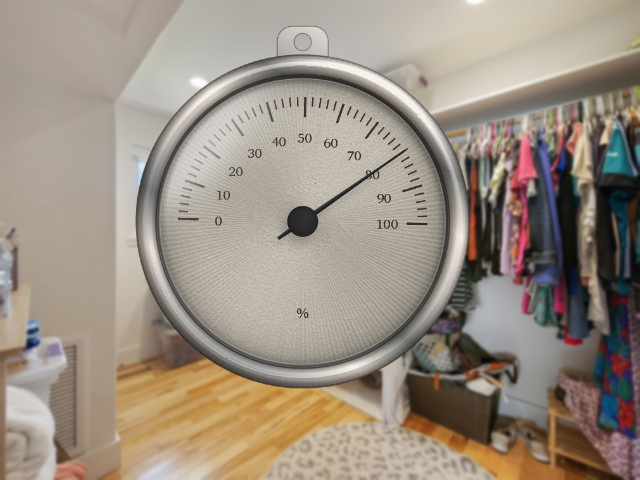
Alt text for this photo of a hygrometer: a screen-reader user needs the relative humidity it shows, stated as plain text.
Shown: 80 %
